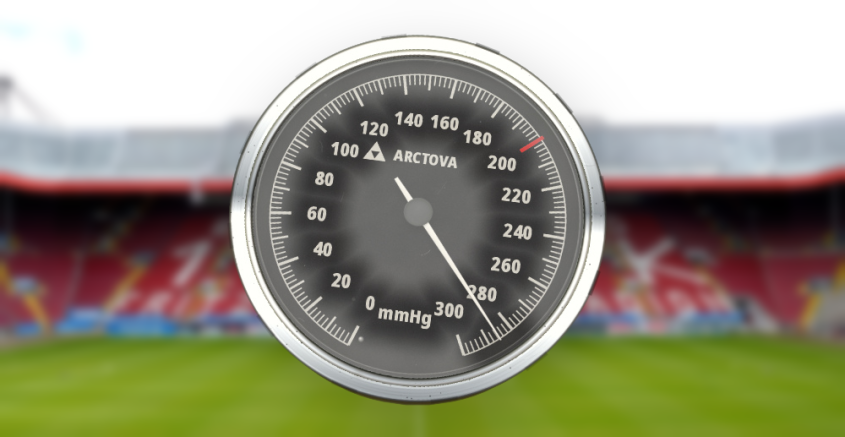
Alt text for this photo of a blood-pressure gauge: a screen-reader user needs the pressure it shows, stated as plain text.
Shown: 286 mmHg
